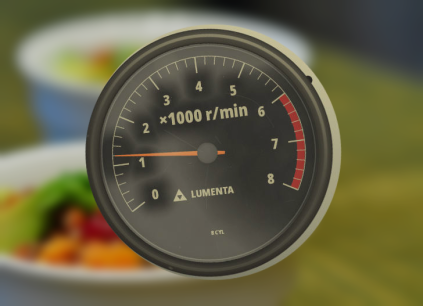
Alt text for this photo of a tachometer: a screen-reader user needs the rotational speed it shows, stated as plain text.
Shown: 1200 rpm
